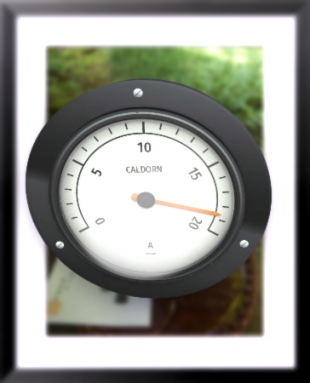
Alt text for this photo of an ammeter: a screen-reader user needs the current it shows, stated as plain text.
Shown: 18.5 A
